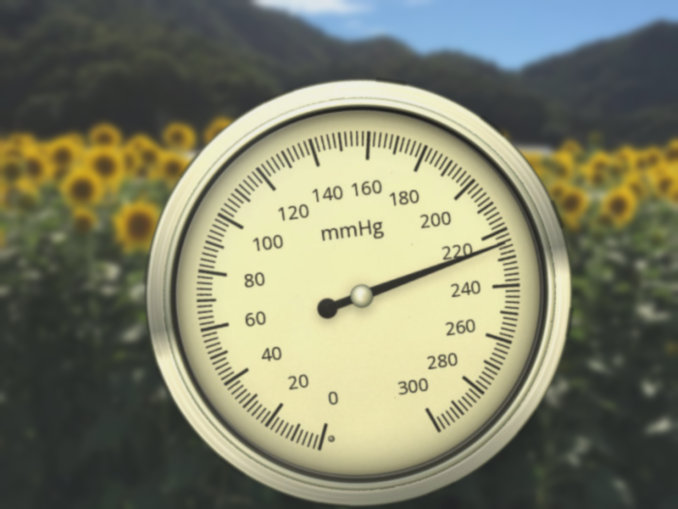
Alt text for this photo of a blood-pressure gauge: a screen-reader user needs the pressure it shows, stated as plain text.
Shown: 224 mmHg
